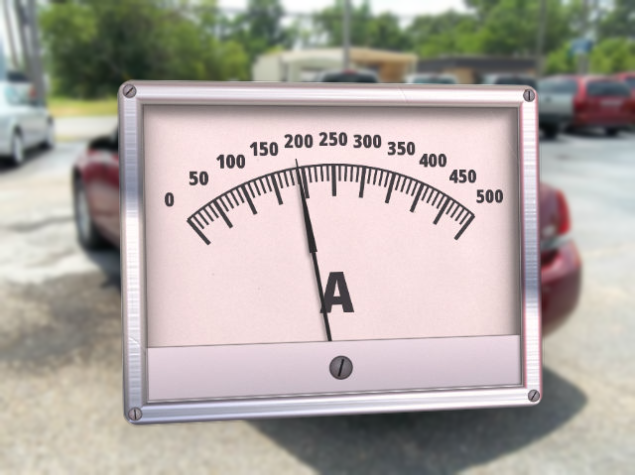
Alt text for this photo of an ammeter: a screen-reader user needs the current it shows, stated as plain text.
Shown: 190 A
